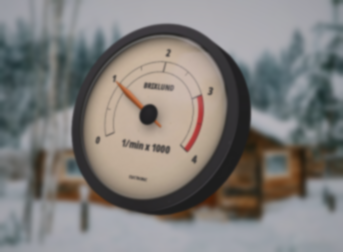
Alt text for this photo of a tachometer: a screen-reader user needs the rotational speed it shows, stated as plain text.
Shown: 1000 rpm
